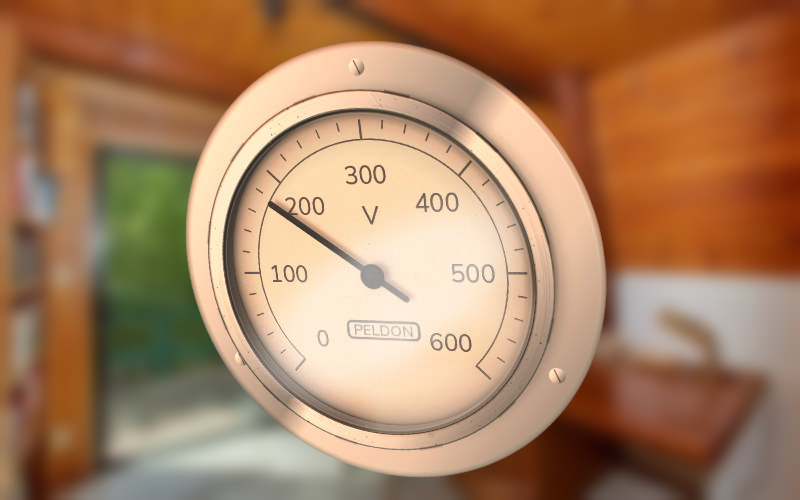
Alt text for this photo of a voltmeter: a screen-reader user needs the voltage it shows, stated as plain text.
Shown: 180 V
